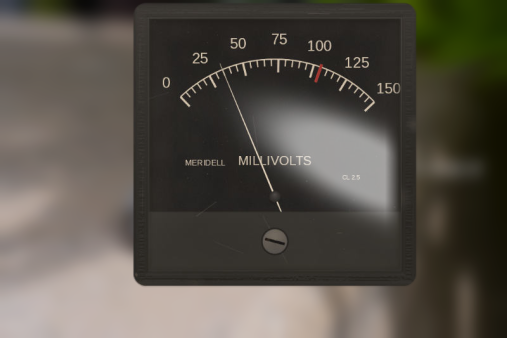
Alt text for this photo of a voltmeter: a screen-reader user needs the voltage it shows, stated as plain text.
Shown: 35 mV
